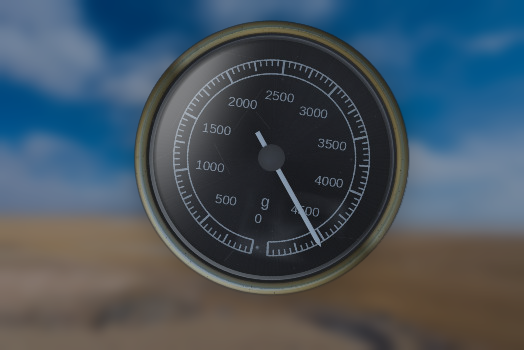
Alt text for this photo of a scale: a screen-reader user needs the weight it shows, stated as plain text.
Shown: 4550 g
